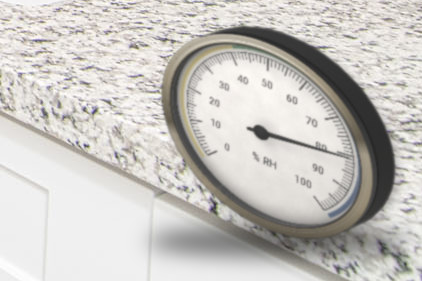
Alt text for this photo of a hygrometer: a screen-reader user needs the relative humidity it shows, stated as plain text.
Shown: 80 %
